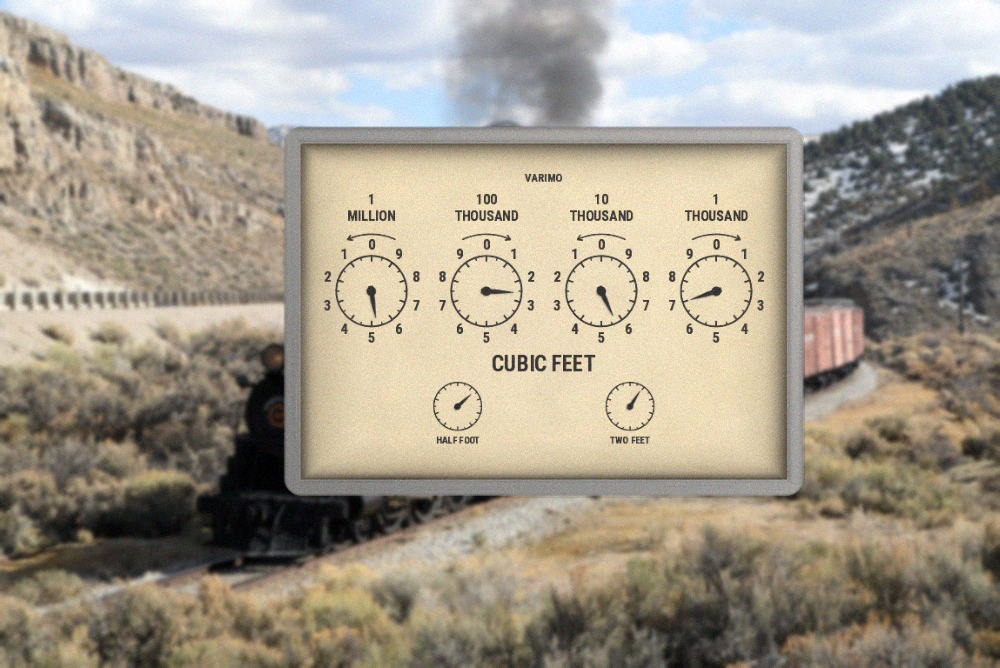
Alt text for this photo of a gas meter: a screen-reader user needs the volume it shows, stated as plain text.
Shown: 525700 ft³
